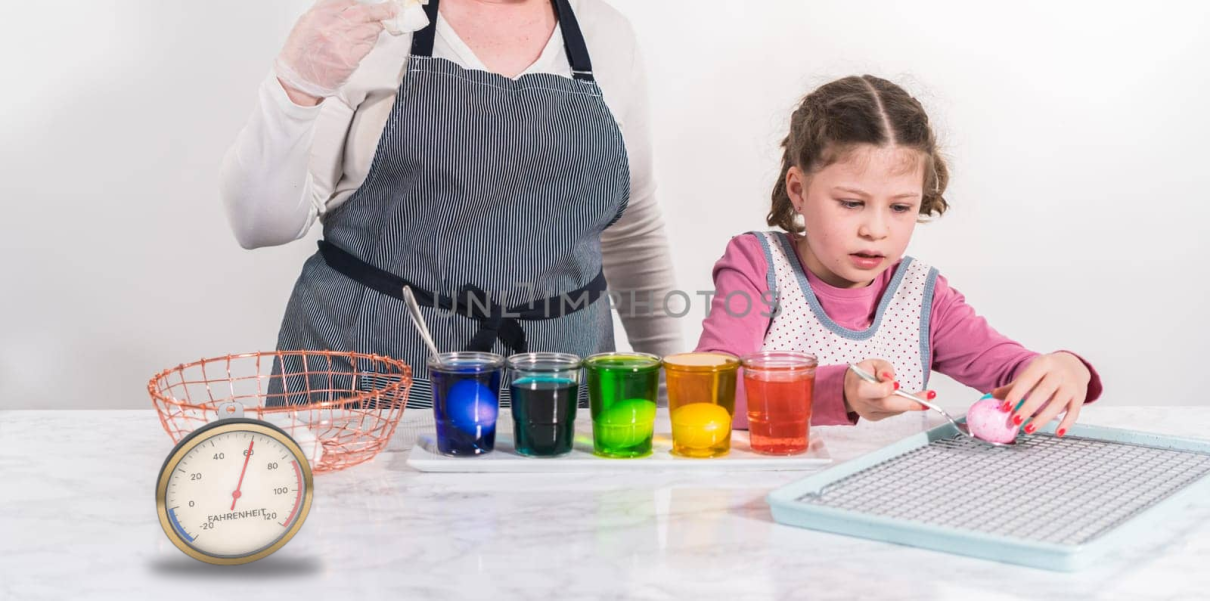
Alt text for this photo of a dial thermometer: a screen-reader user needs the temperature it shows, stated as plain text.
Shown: 60 °F
